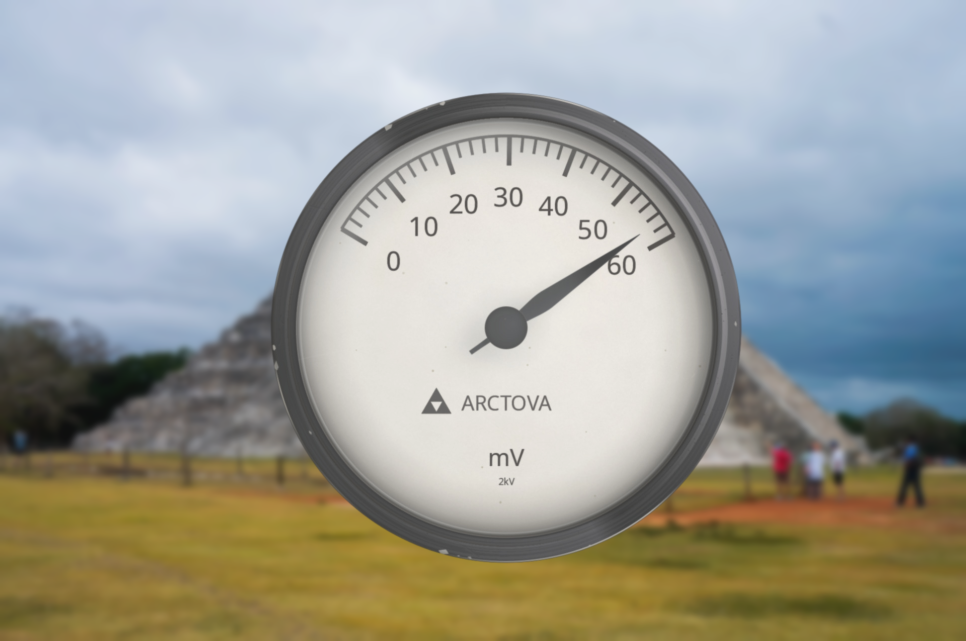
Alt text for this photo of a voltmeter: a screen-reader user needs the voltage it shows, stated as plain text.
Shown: 57 mV
